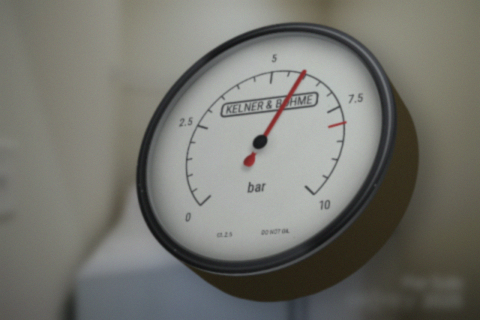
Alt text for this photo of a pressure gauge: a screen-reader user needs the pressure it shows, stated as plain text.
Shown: 6 bar
